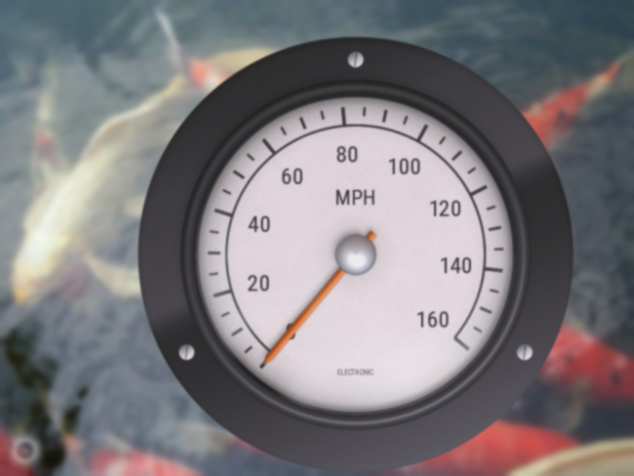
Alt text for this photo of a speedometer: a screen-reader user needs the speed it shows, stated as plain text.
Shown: 0 mph
